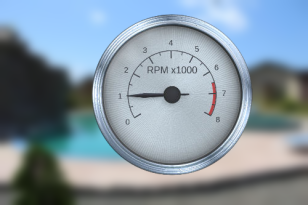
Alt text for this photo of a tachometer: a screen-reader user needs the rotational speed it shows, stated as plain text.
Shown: 1000 rpm
